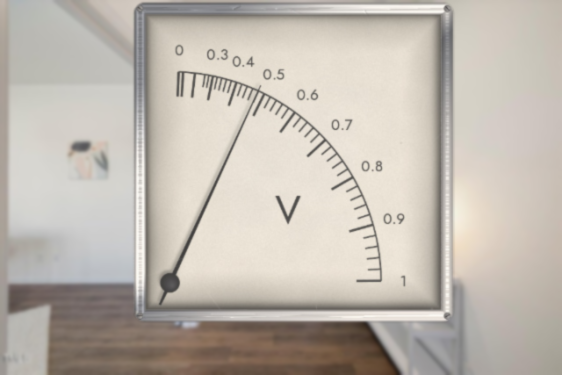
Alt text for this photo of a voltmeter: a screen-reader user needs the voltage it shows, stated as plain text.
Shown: 0.48 V
